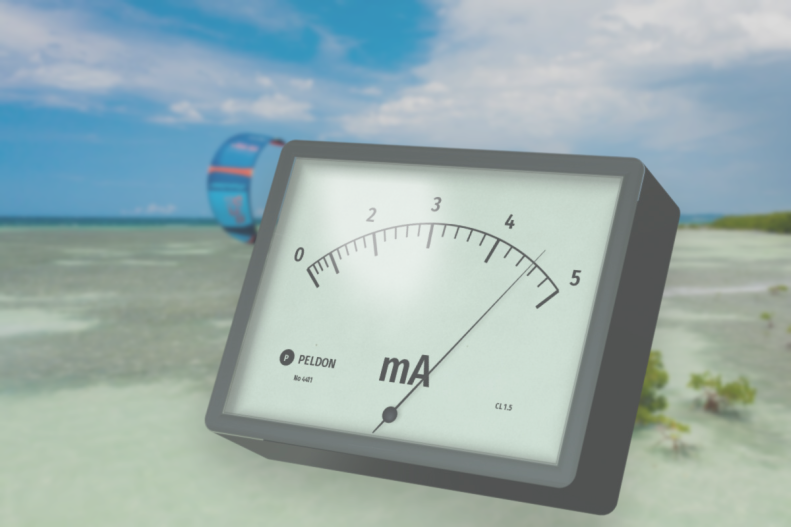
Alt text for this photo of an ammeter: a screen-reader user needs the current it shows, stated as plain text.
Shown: 4.6 mA
